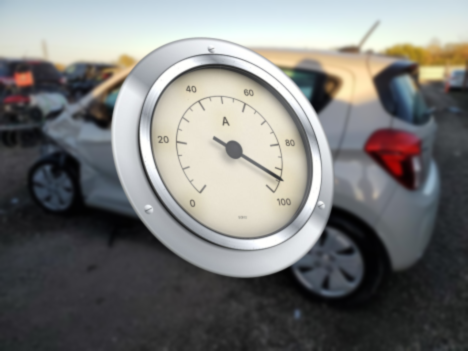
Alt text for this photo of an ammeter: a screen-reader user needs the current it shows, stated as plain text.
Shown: 95 A
